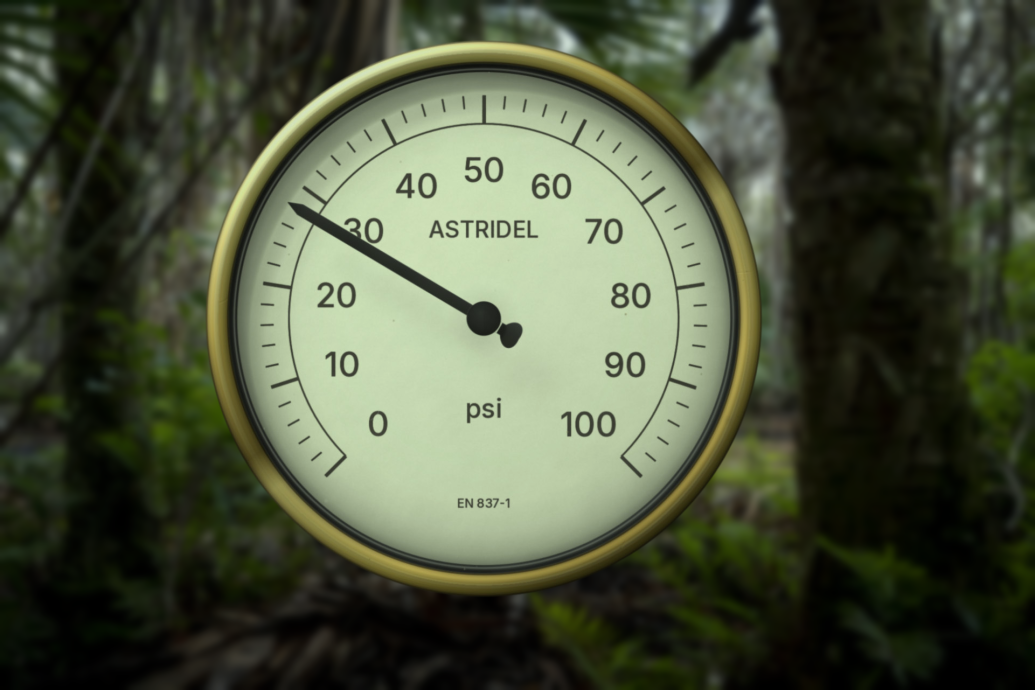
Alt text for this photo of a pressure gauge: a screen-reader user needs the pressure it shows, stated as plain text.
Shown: 28 psi
